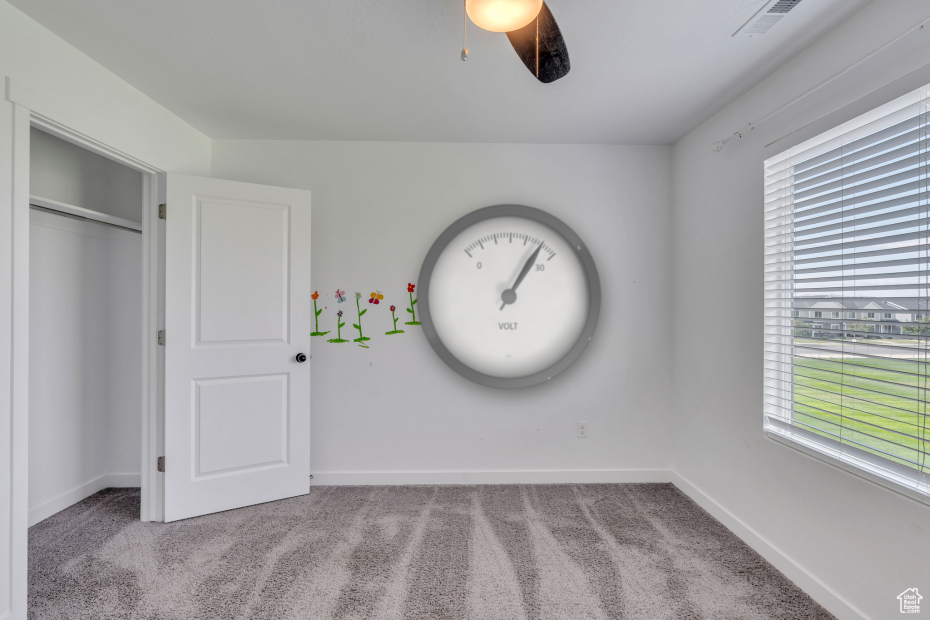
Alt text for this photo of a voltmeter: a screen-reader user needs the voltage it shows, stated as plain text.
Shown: 25 V
